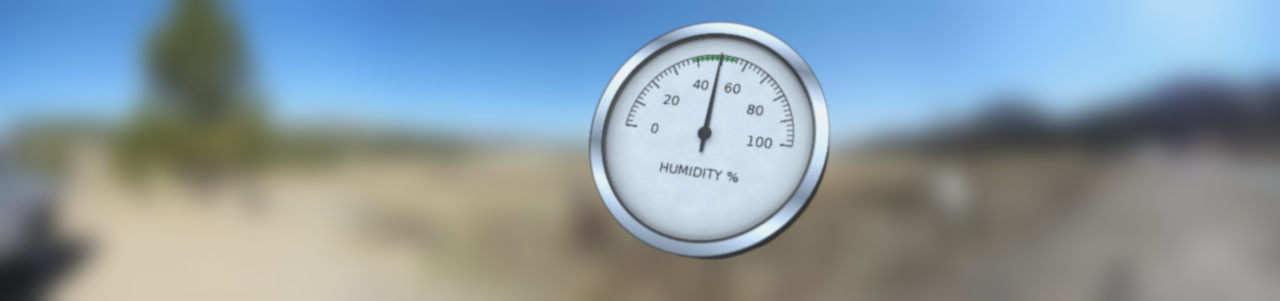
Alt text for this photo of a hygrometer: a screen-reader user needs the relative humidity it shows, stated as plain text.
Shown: 50 %
